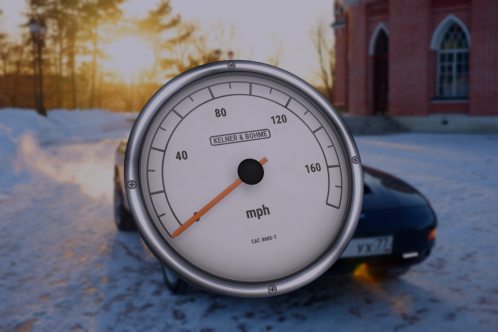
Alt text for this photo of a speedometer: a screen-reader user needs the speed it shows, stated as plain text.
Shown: 0 mph
